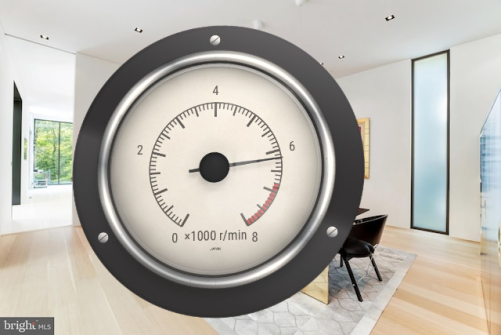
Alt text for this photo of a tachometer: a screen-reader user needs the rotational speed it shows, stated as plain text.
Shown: 6200 rpm
